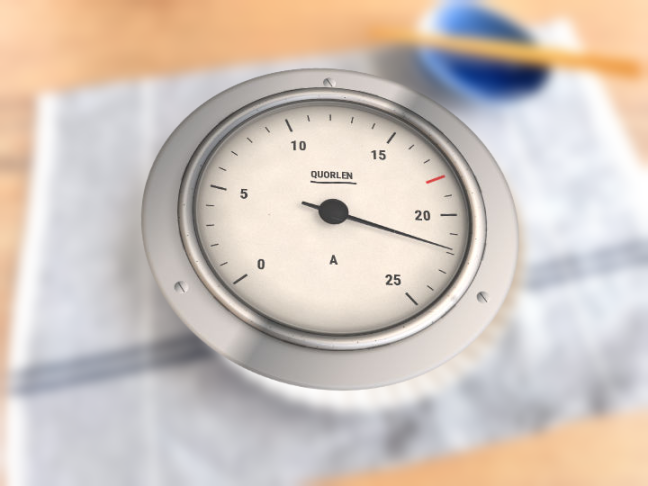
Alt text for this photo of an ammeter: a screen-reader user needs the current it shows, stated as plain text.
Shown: 22 A
